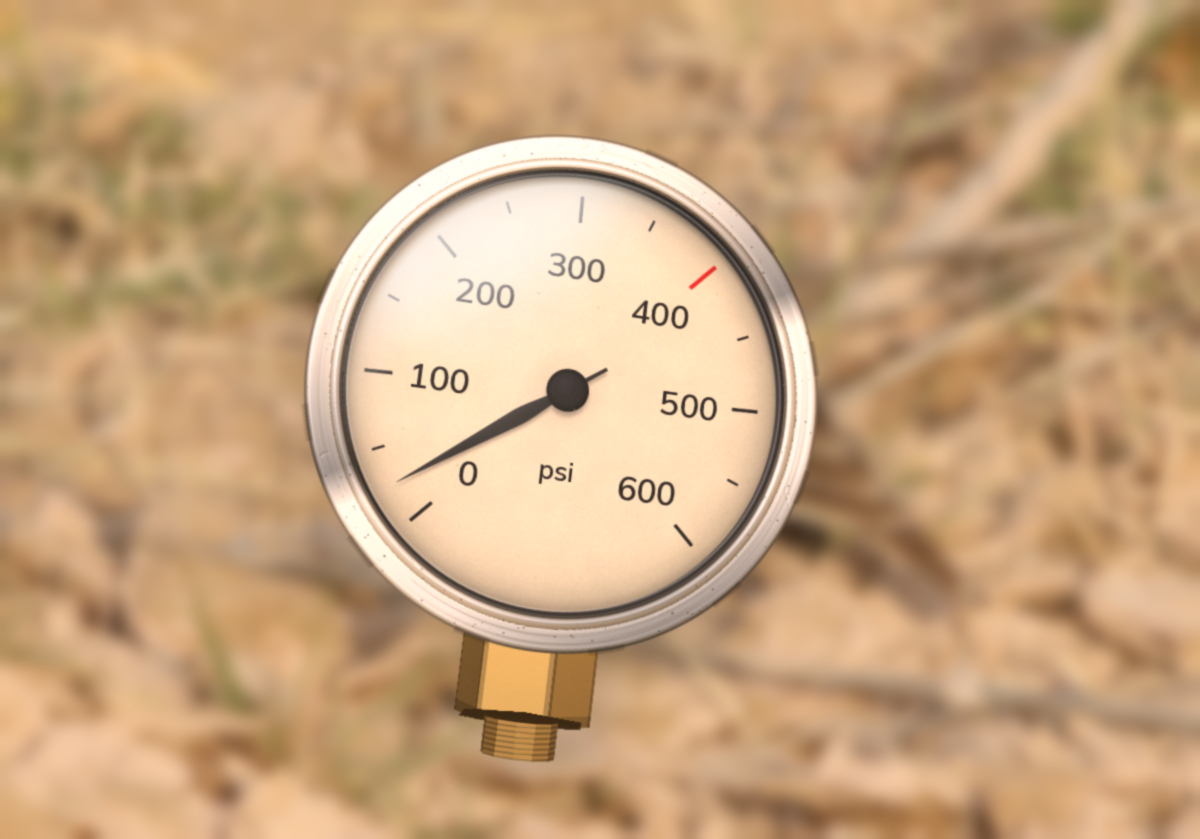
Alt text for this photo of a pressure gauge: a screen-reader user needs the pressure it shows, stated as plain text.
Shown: 25 psi
